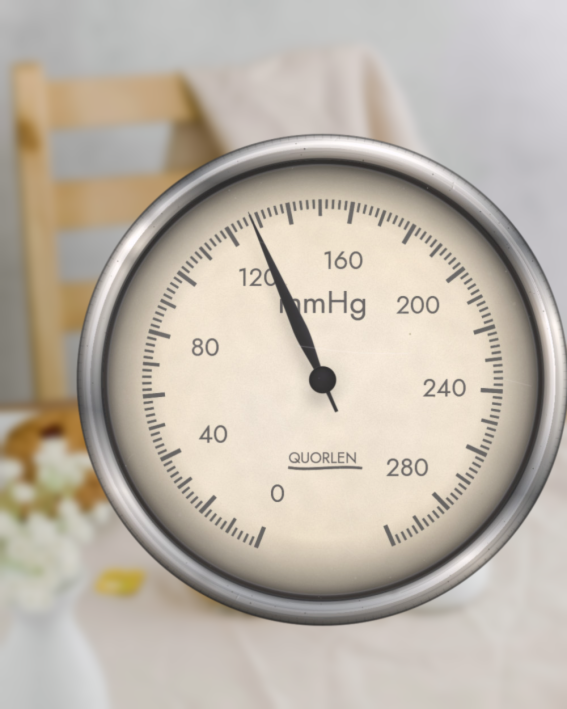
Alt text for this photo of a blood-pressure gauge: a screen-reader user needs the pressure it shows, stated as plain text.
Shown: 128 mmHg
